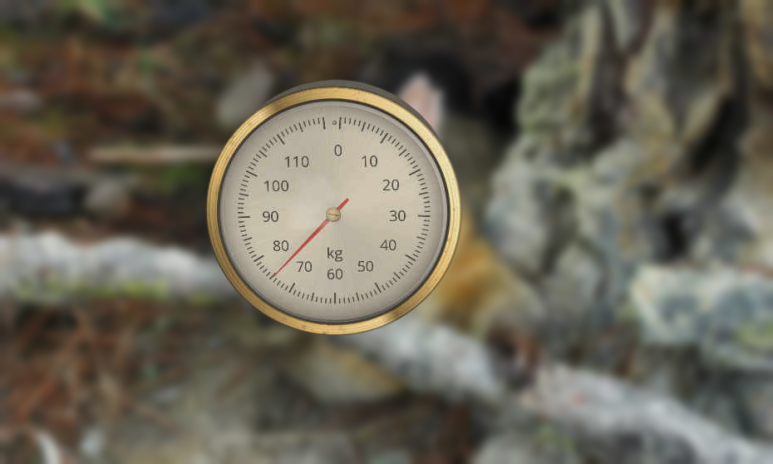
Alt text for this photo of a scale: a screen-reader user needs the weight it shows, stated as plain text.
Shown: 75 kg
